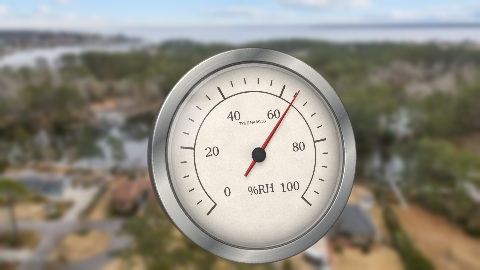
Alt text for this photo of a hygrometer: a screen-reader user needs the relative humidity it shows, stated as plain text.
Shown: 64 %
